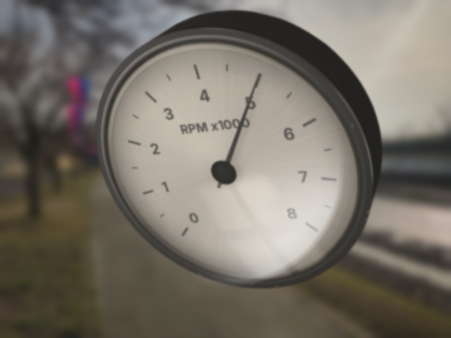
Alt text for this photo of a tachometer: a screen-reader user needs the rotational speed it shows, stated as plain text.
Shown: 5000 rpm
